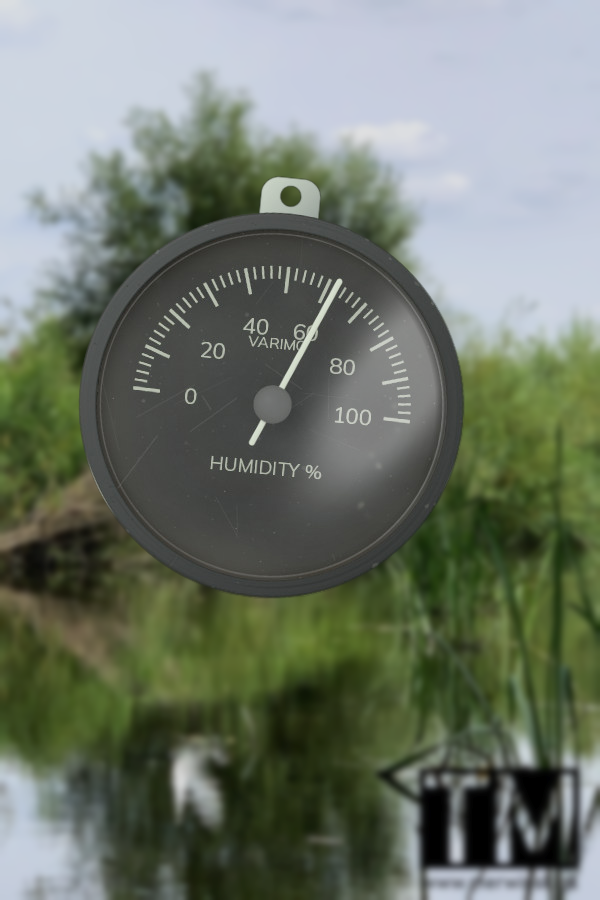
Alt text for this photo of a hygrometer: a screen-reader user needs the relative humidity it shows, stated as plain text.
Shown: 62 %
